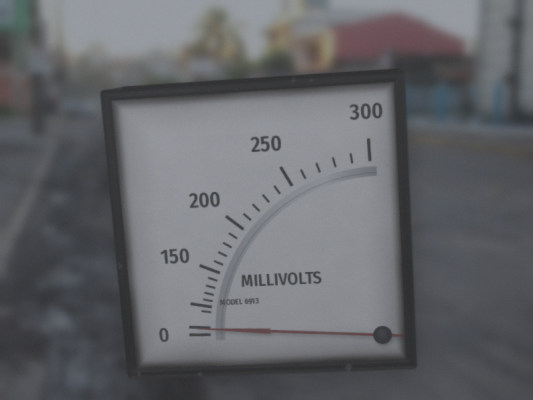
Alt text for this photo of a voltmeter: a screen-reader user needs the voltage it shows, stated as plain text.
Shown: 50 mV
